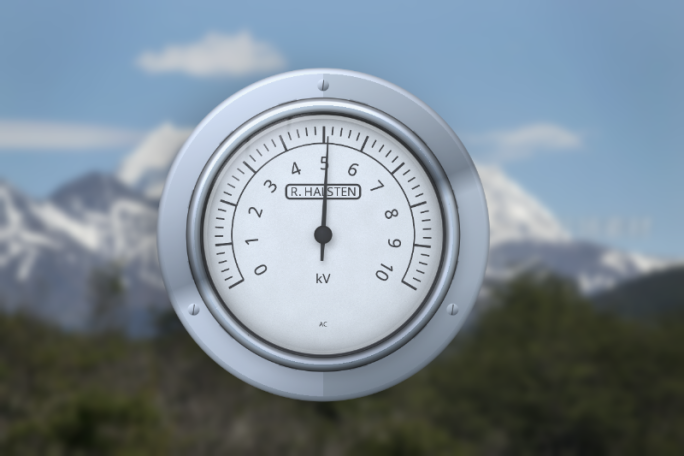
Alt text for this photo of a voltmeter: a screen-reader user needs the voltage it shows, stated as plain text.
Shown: 5.1 kV
